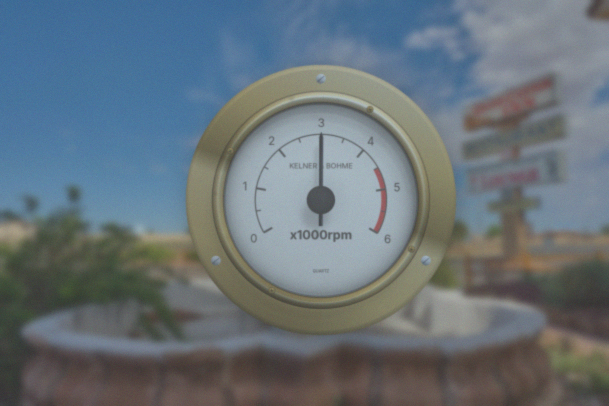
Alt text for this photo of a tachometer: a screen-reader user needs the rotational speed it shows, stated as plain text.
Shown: 3000 rpm
